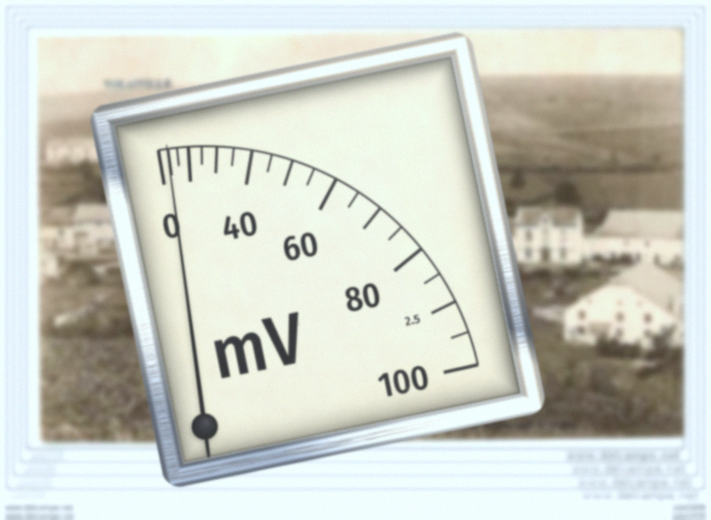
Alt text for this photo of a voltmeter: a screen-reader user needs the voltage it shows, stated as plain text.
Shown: 10 mV
